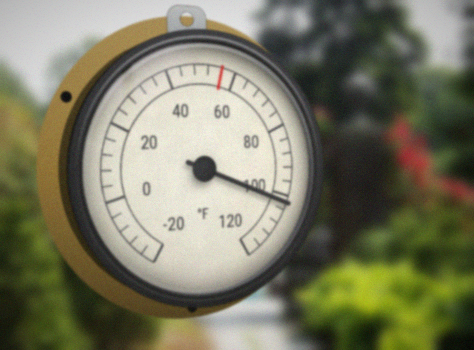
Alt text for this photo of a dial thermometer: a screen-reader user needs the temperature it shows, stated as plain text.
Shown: 102 °F
